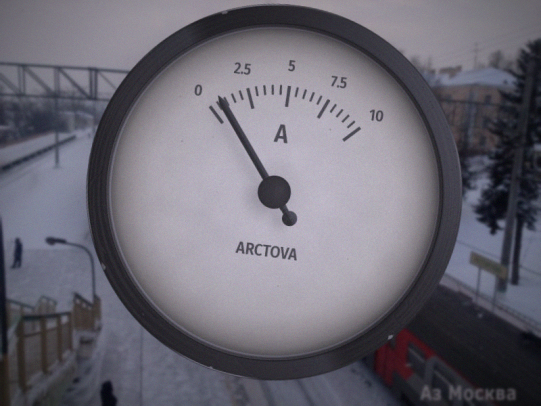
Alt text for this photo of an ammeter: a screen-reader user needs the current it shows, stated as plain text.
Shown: 0.75 A
